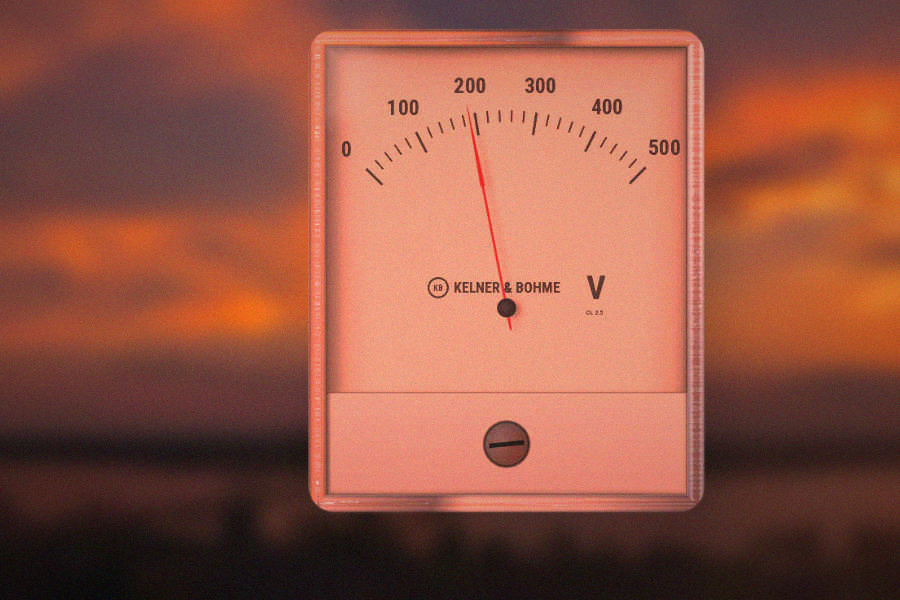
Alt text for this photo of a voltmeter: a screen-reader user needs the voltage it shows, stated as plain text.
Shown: 190 V
